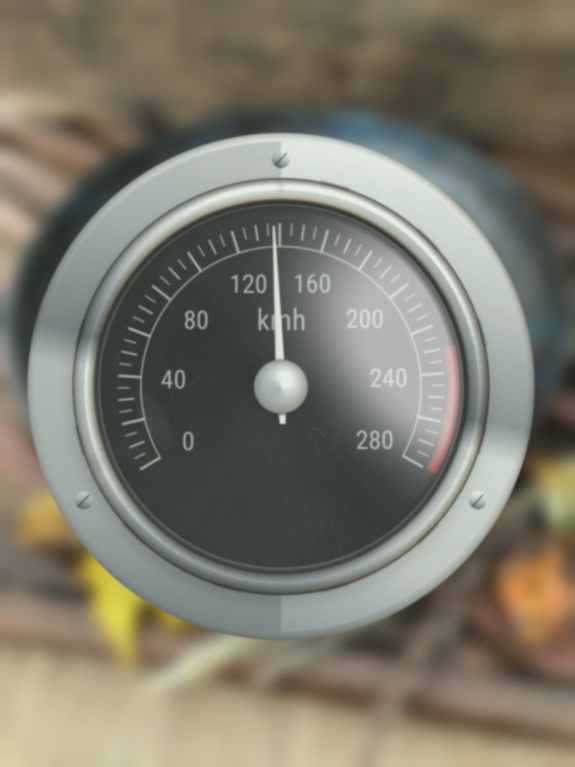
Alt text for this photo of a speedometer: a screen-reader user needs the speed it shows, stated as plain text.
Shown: 137.5 km/h
